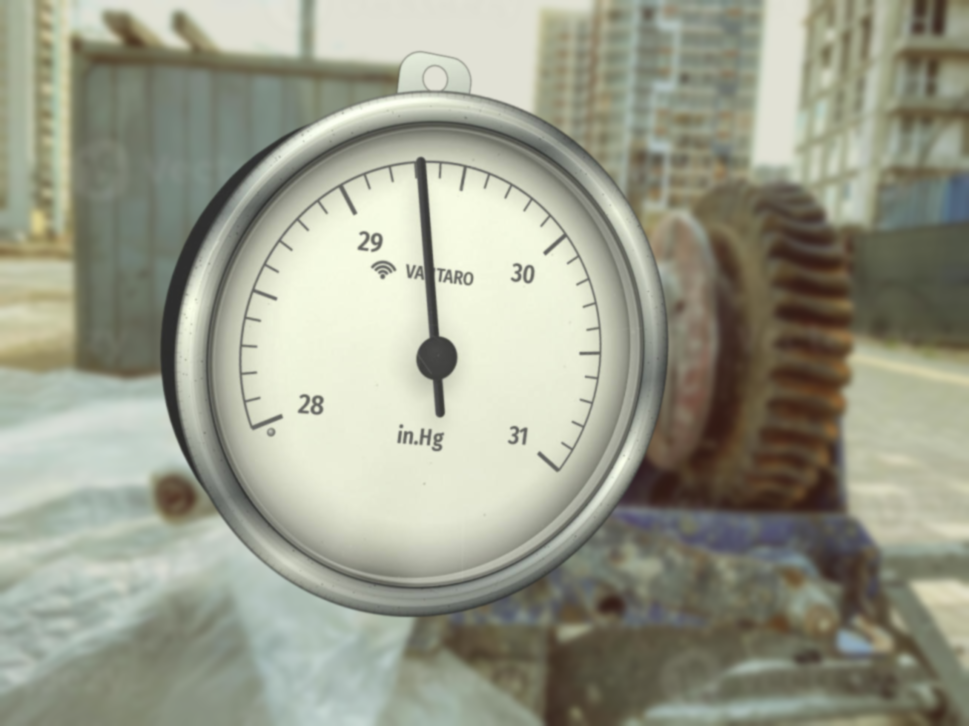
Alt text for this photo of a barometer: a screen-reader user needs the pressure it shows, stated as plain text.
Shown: 29.3 inHg
